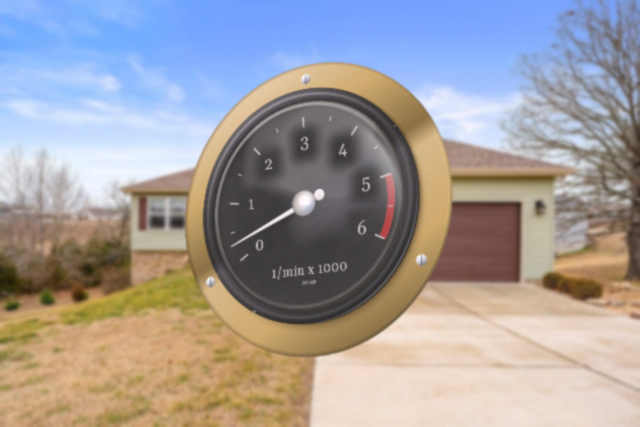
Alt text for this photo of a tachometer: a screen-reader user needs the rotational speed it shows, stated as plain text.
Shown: 250 rpm
